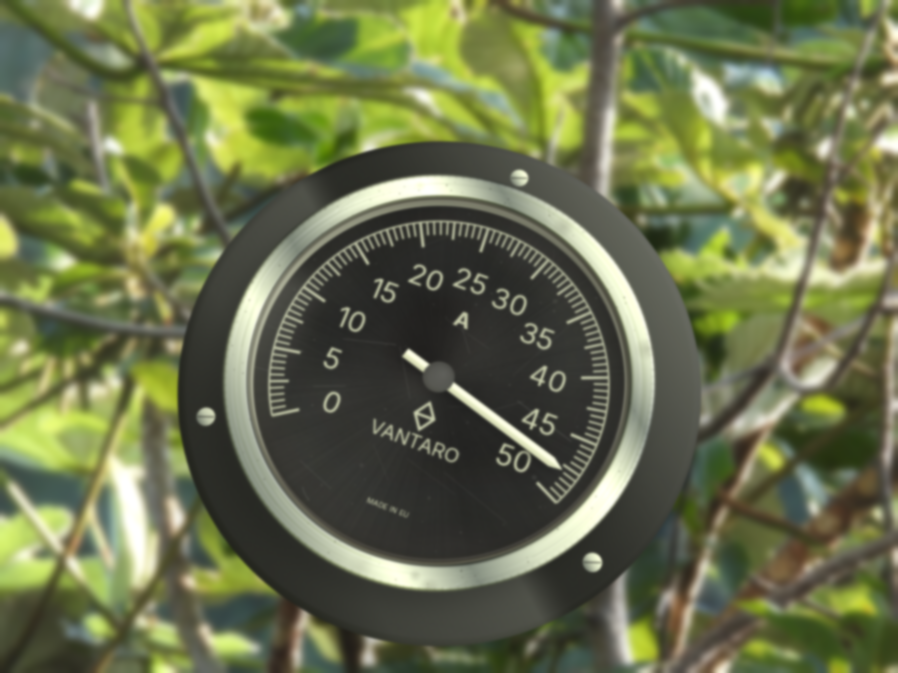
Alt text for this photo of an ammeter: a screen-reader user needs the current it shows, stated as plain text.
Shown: 48 A
